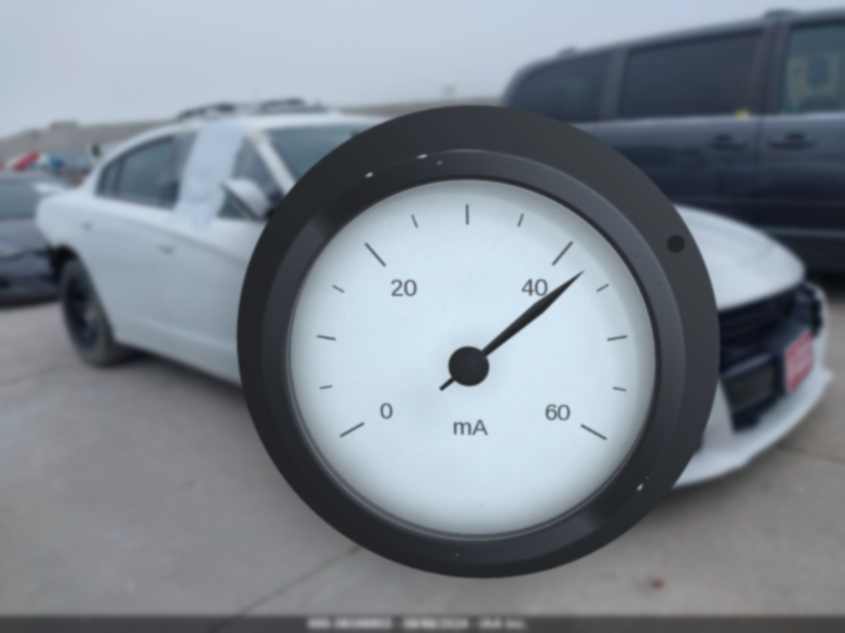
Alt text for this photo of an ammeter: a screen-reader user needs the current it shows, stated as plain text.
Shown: 42.5 mA
